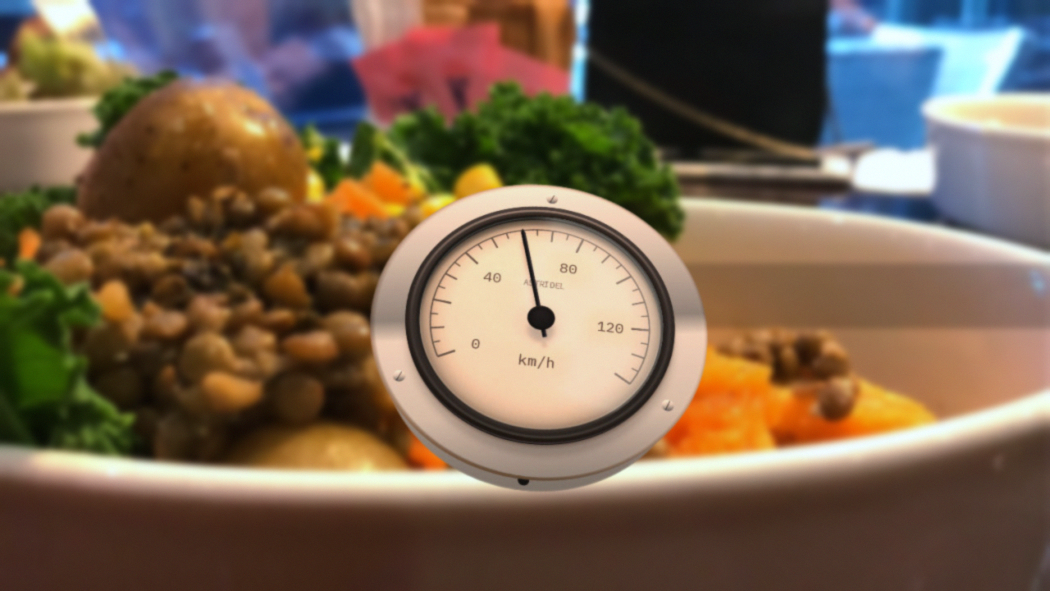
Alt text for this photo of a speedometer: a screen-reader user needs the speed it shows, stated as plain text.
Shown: 60 km/h
